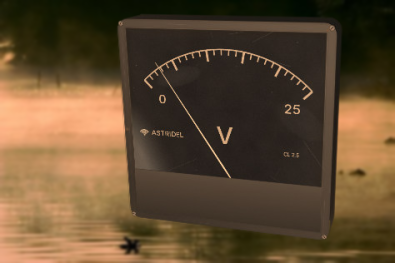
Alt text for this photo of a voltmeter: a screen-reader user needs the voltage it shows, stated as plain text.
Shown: 3 V
